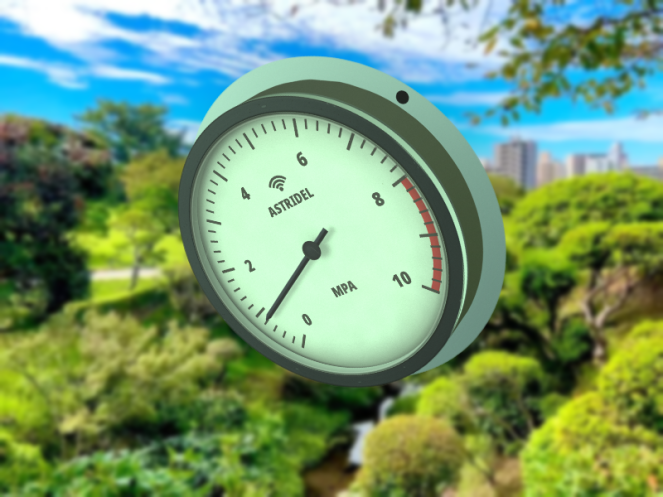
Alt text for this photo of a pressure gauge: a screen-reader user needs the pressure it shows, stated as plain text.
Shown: 0.8 MPa
